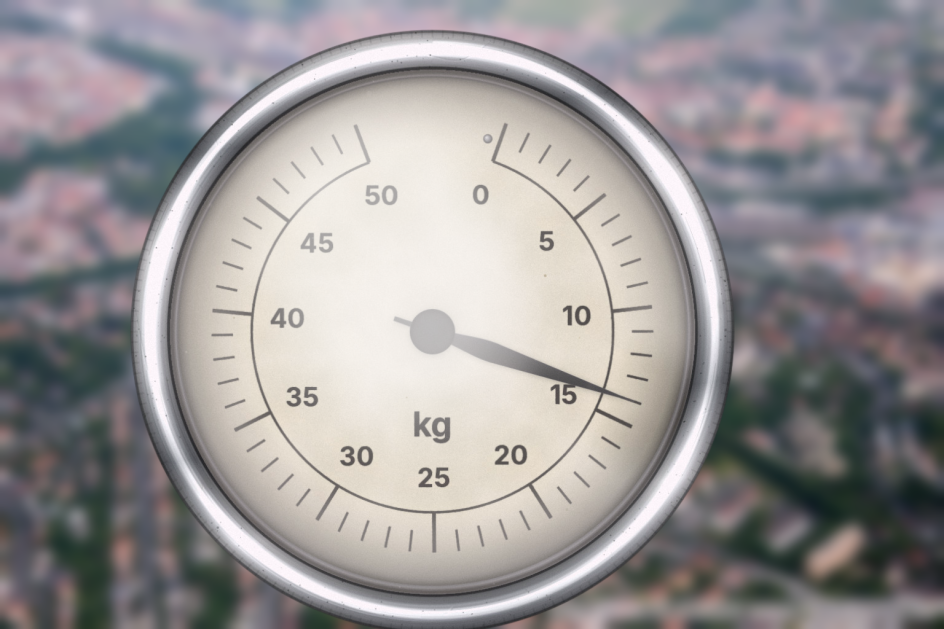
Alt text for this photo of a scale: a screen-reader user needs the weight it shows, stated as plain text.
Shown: 14 kg
